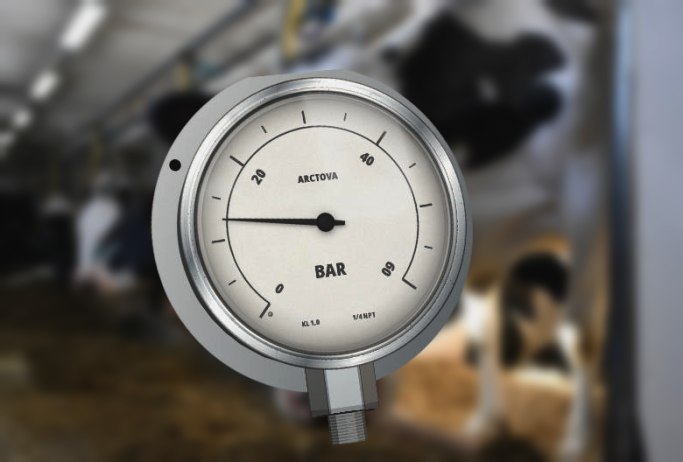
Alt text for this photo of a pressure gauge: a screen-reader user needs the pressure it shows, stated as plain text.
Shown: 12.5 bar
